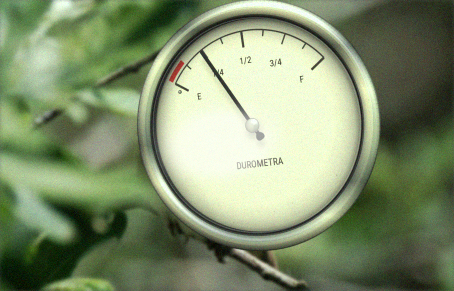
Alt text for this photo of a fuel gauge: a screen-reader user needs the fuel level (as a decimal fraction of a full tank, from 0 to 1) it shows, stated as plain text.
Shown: 0.25
